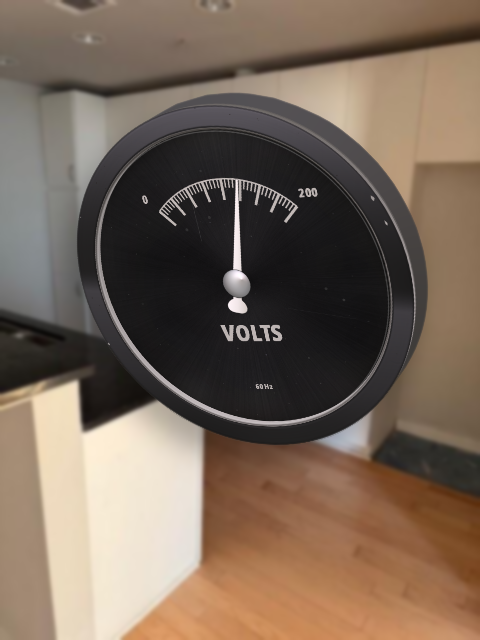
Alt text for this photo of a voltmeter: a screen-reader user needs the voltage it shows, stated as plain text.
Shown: 125 V
